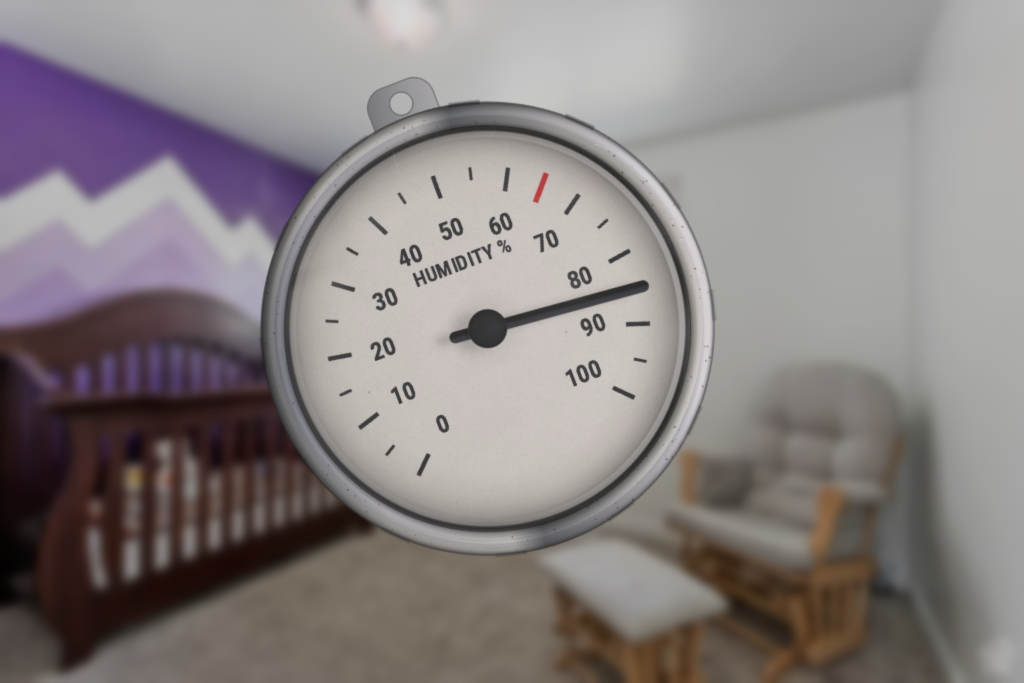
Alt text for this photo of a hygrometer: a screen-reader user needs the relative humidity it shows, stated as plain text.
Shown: 85 %
